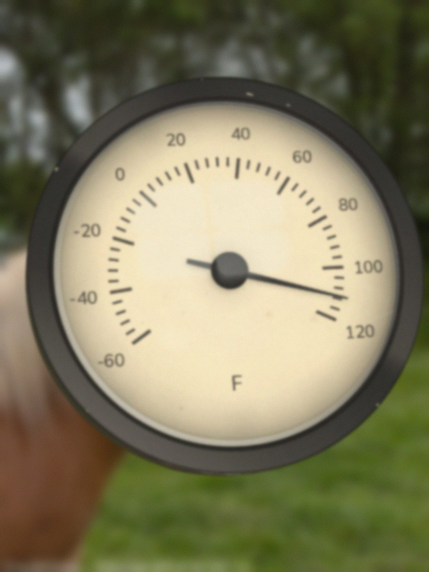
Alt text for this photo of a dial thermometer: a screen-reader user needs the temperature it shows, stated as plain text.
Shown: 112 °F
